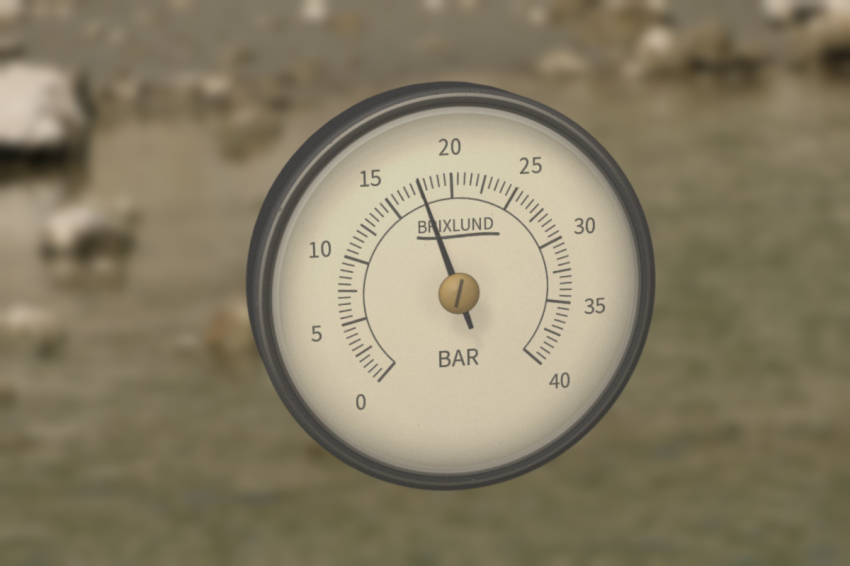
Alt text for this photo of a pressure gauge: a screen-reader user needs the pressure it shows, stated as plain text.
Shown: 17.5 bar
